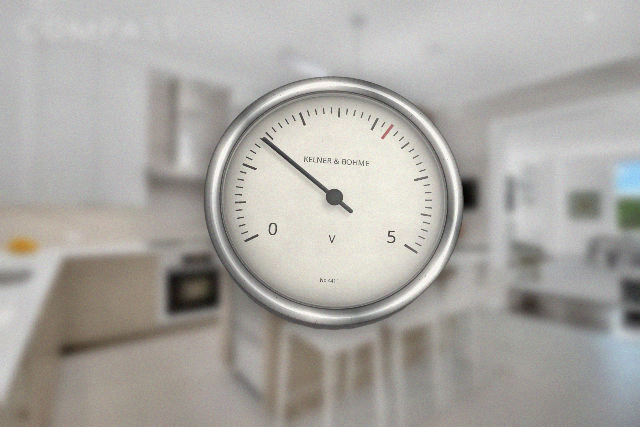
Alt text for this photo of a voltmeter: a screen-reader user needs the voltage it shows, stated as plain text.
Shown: 1.4 V
